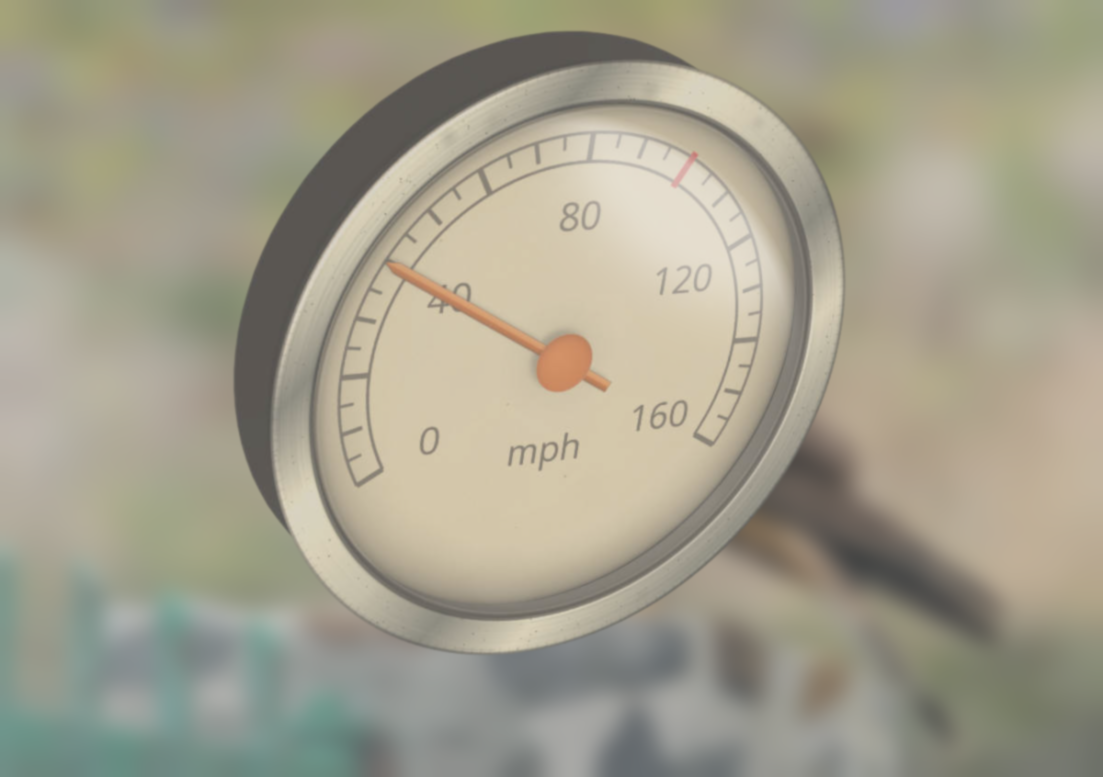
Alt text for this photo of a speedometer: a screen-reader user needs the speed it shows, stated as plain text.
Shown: 40 mph
